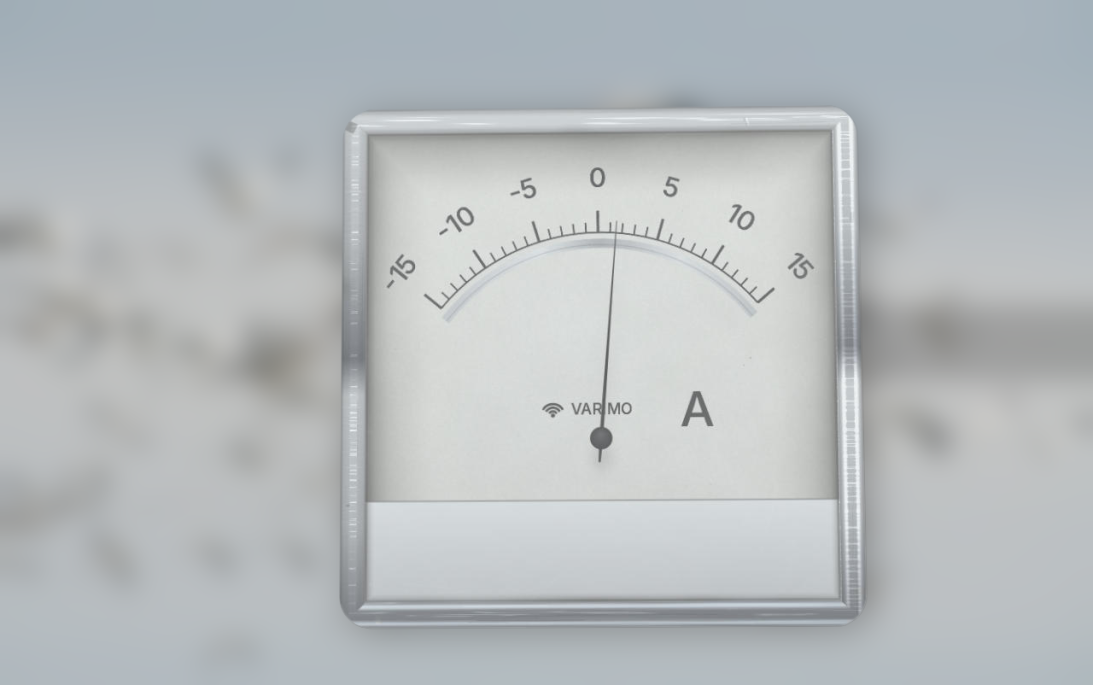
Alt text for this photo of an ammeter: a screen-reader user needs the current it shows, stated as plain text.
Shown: 1.5 A
